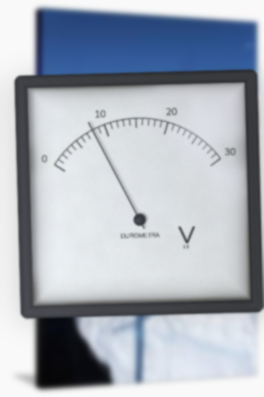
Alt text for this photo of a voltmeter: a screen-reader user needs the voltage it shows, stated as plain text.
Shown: 8 V
